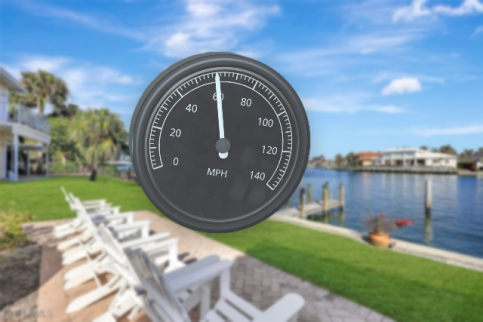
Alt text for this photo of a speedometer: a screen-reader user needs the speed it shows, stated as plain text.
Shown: 60 mph
